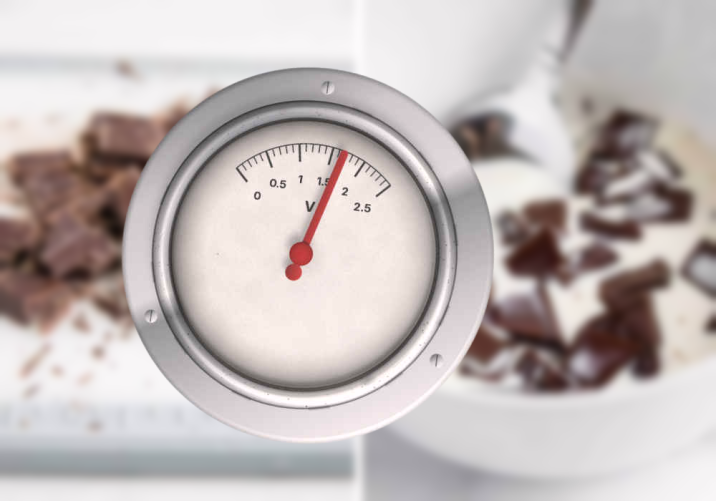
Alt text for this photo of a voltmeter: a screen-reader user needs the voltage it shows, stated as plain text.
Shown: 1.7 V
